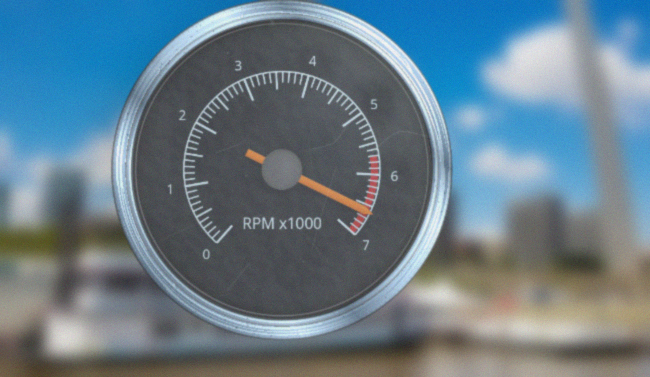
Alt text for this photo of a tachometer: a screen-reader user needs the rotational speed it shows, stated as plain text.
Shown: 6600 rpm
